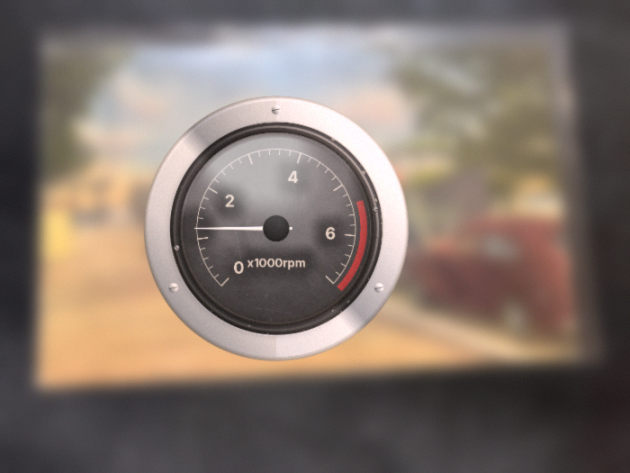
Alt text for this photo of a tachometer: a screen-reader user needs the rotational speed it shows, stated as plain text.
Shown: 1200 rpm
